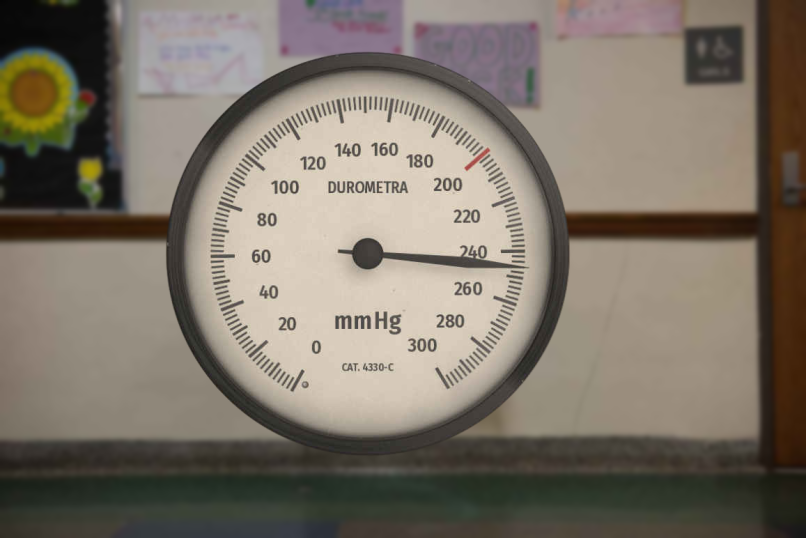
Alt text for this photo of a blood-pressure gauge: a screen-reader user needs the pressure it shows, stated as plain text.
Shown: 246 mmHg
